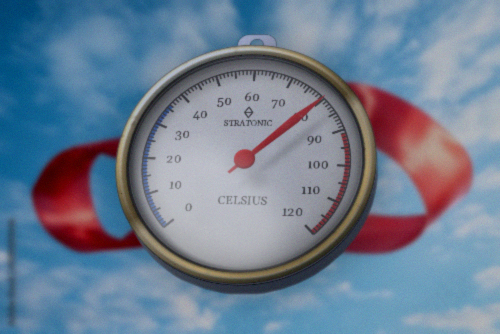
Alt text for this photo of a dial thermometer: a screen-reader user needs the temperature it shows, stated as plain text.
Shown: 80 °C
